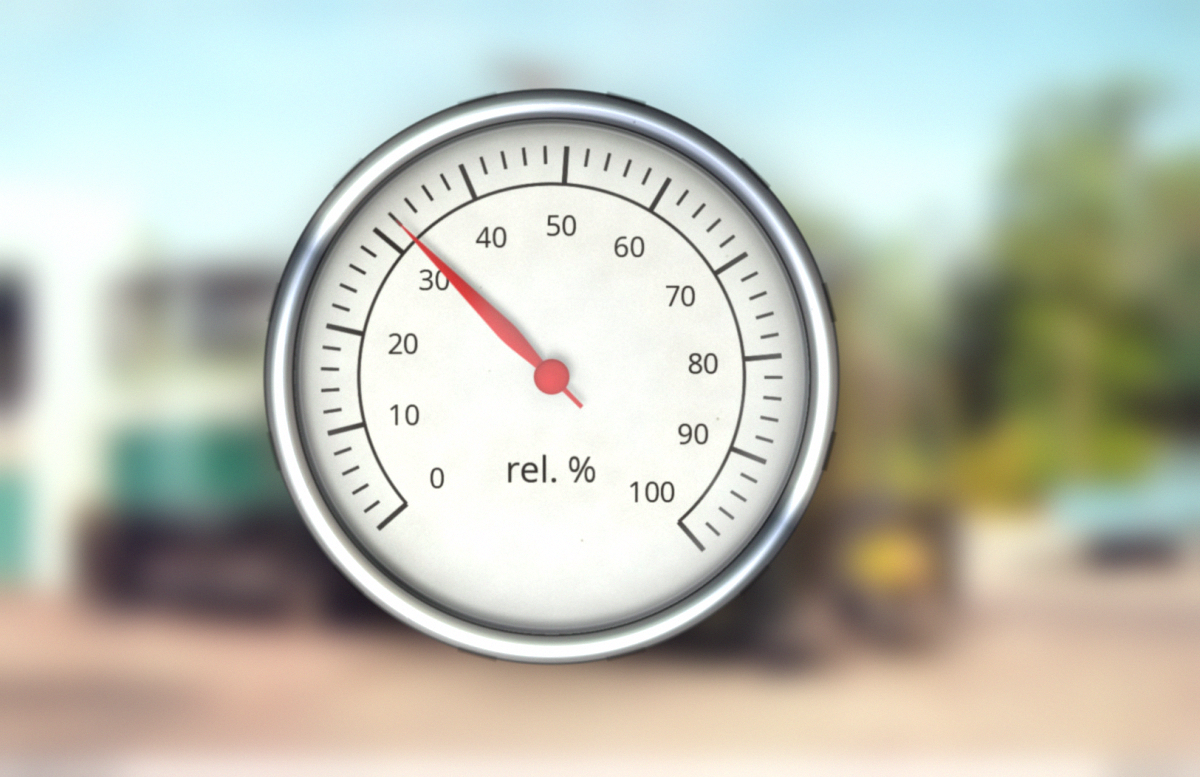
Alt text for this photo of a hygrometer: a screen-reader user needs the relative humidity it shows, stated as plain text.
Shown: 32 %
